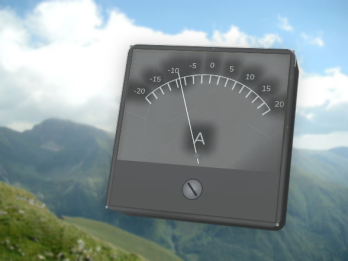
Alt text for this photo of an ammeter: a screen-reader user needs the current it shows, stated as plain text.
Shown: -8.75 A
